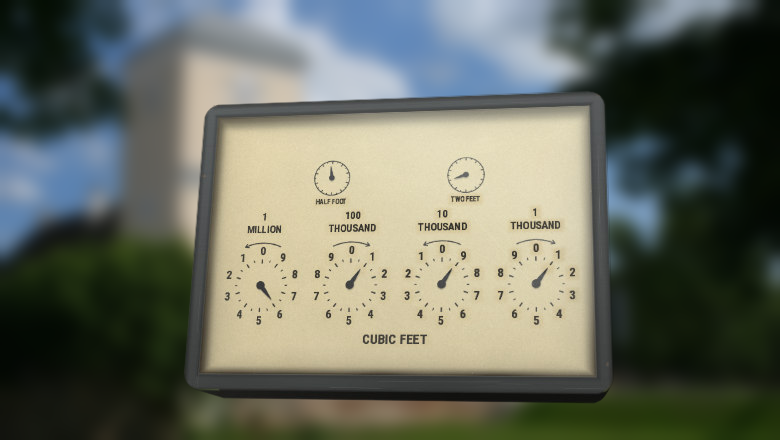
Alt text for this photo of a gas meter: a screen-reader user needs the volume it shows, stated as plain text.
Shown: 609100 ft³
